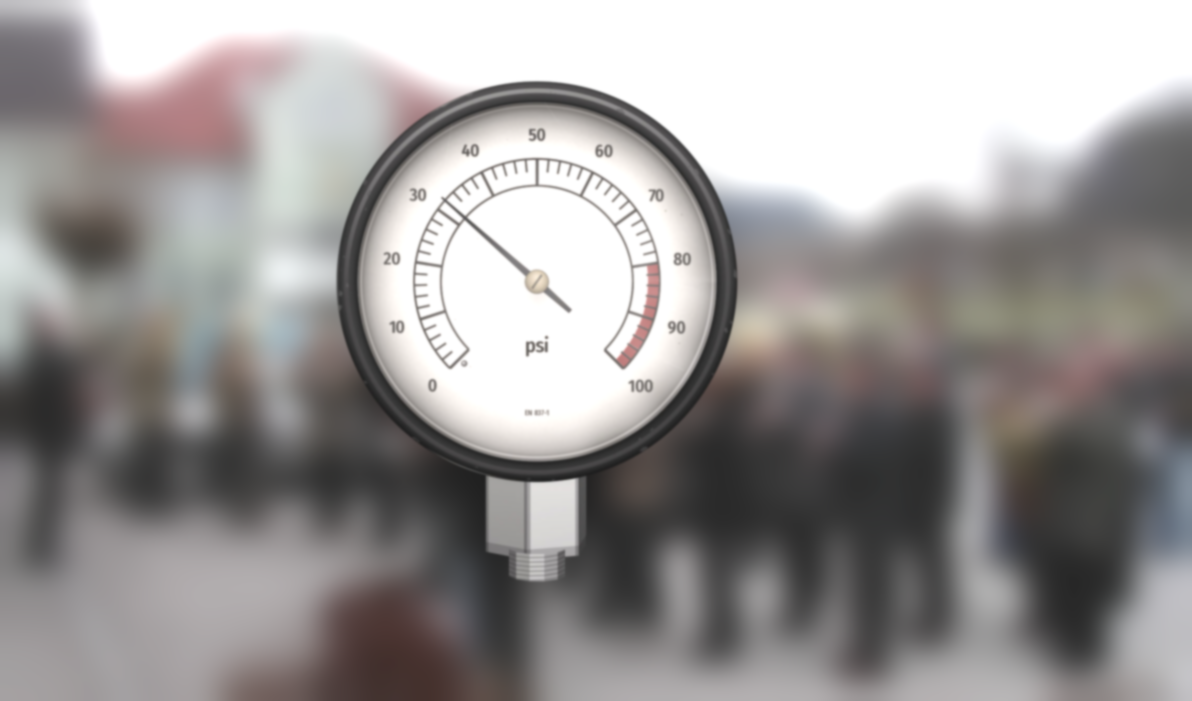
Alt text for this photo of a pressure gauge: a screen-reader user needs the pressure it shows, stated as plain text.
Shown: 32 psi
